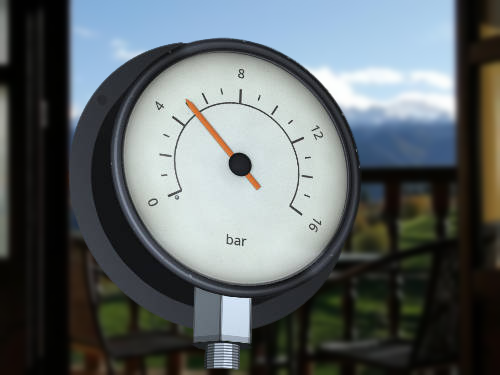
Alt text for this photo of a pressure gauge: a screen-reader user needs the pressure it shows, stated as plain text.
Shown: 5 bar
